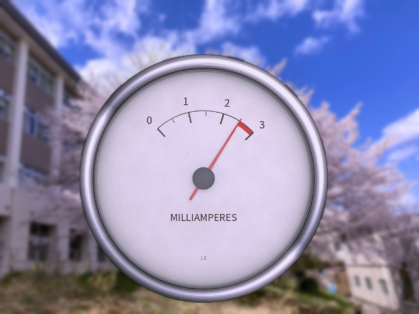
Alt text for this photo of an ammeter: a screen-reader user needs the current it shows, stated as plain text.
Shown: 2.5 mA
